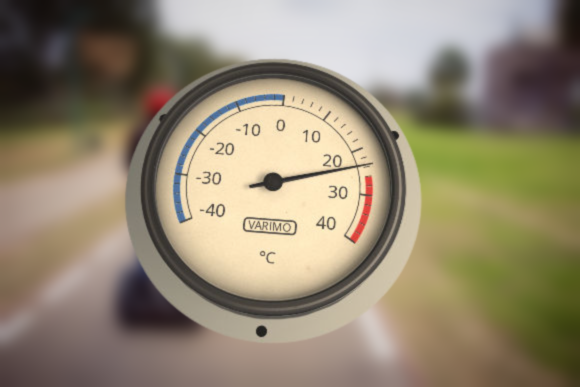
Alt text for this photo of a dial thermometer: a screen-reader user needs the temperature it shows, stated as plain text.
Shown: 24 °C
